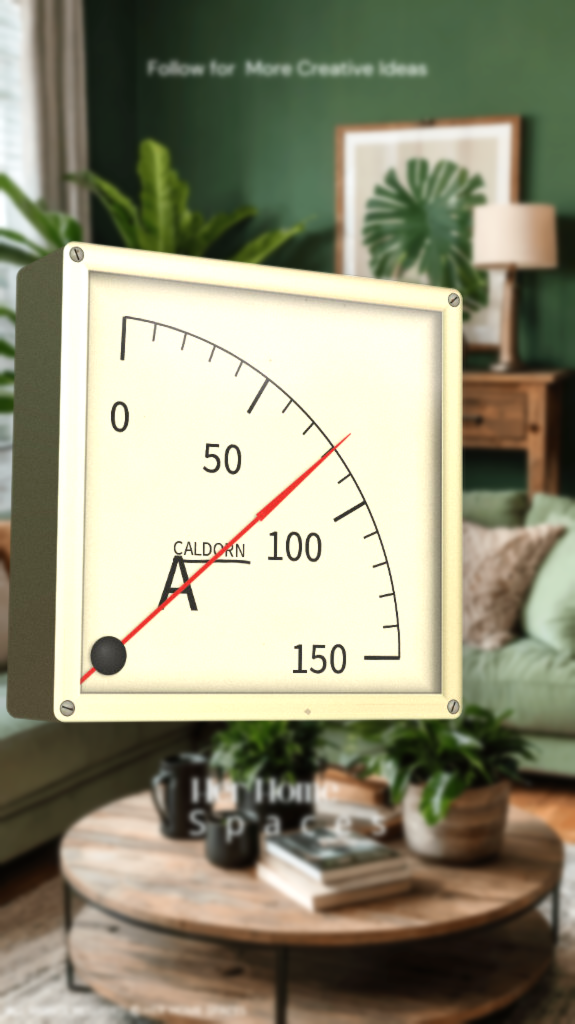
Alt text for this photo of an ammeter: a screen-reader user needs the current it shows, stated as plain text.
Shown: 80 A
